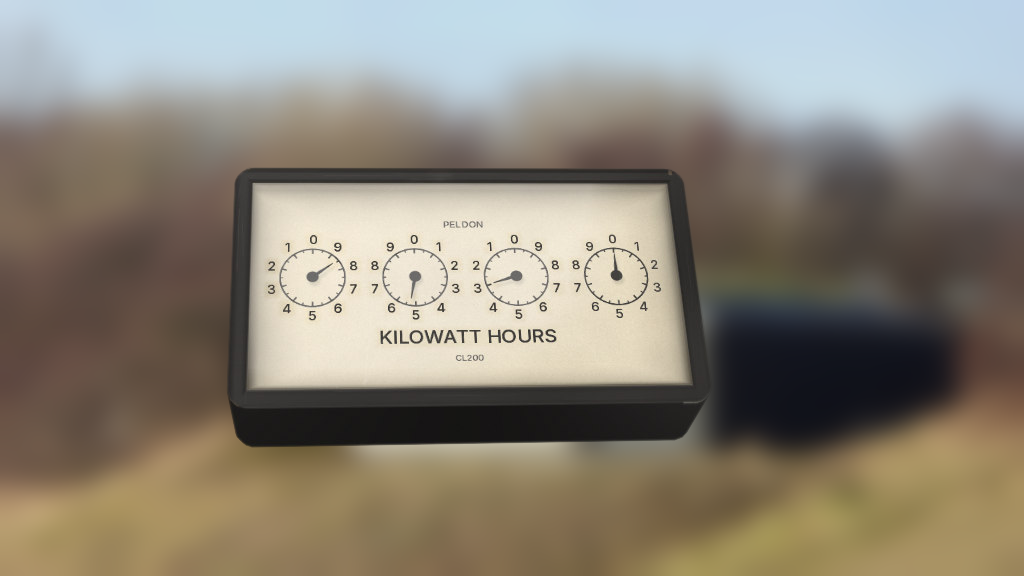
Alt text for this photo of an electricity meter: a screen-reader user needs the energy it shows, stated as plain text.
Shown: 8530 kWh
